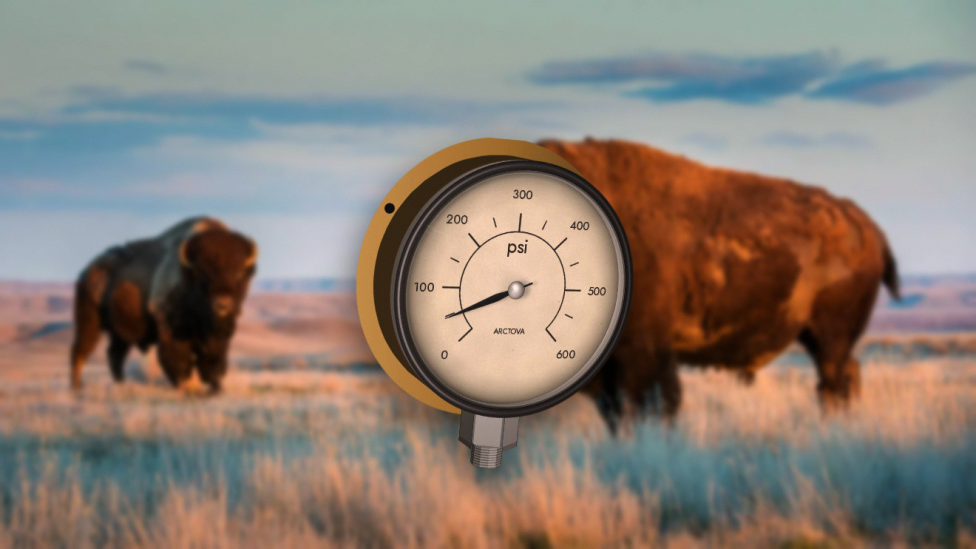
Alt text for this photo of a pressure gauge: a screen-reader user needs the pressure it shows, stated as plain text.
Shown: 50 psi
